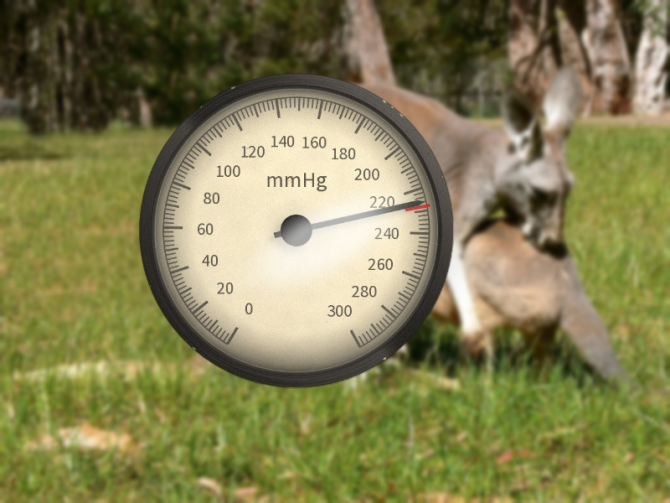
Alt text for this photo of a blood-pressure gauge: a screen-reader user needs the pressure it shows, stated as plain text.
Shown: 226 mmHg
